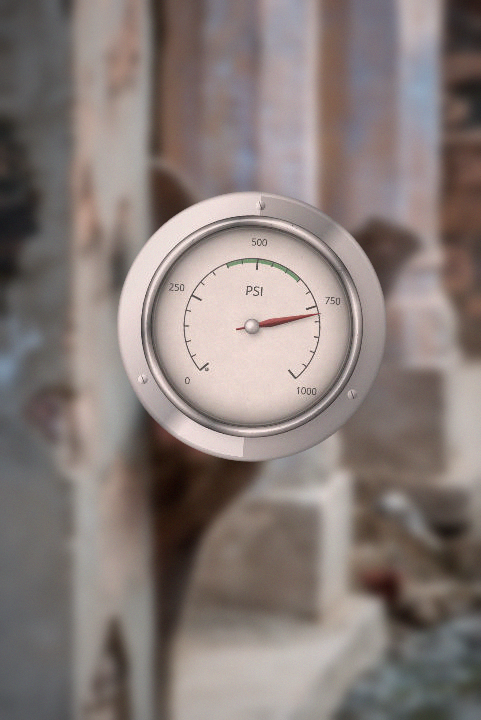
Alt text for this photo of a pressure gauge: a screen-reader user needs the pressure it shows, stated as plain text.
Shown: 775 psi
